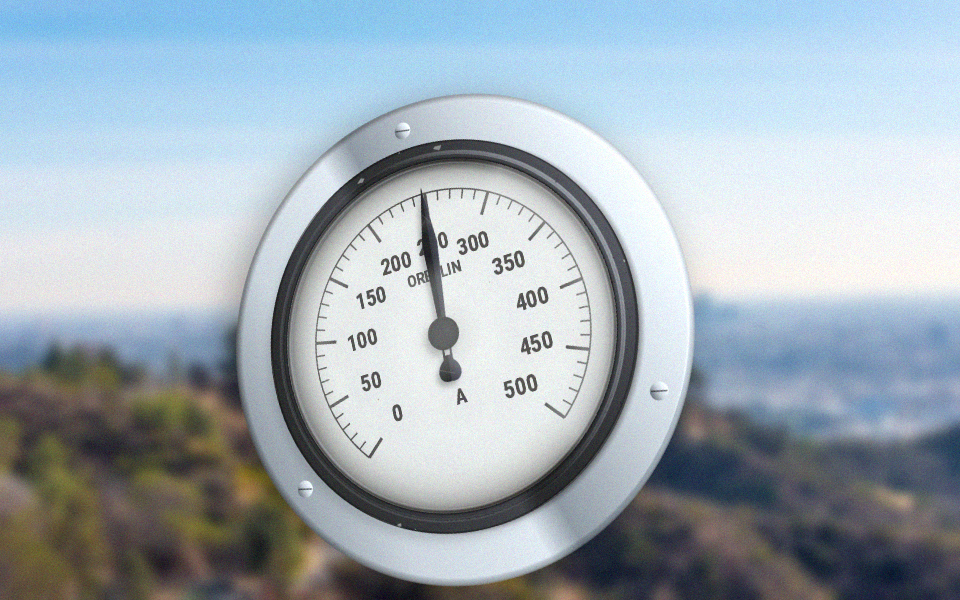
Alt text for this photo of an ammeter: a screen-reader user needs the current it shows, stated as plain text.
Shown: 250 A
